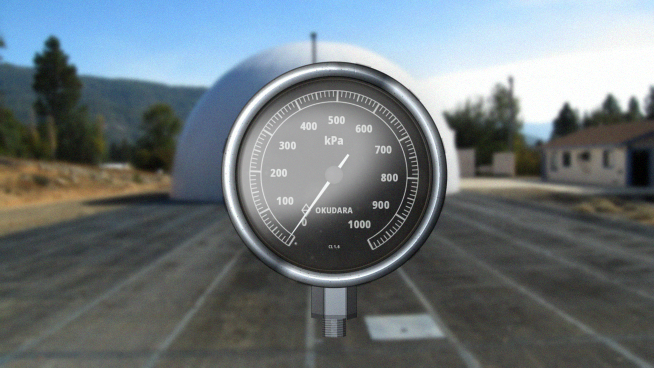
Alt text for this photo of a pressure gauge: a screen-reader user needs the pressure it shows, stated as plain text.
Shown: 10 kPa
